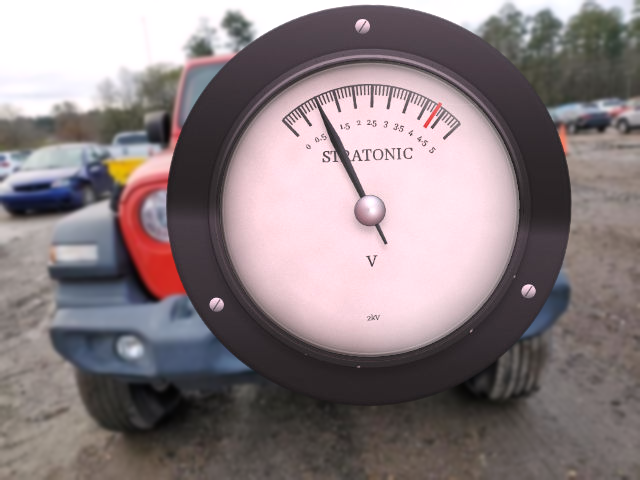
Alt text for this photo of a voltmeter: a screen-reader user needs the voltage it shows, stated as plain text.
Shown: 1 V
